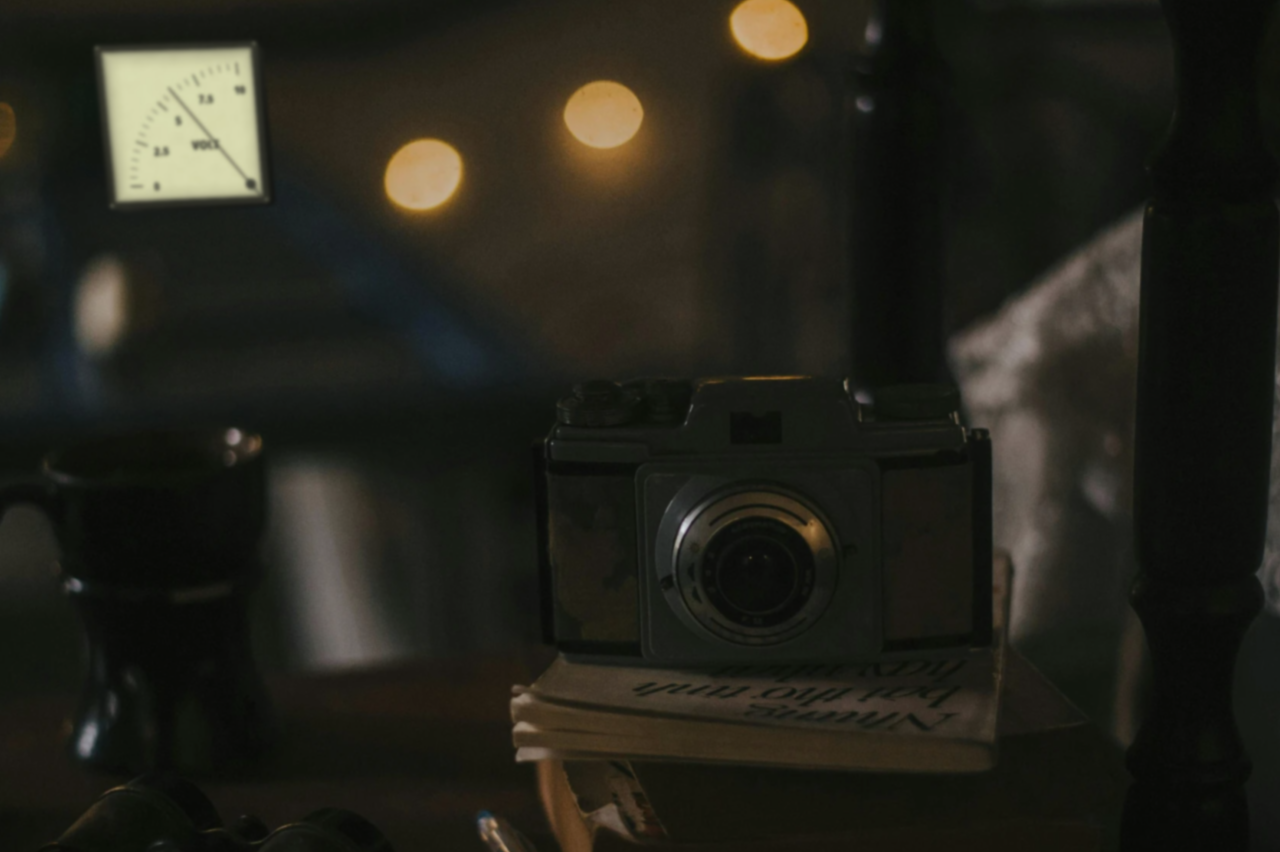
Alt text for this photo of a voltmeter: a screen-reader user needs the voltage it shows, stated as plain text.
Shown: 6 V
